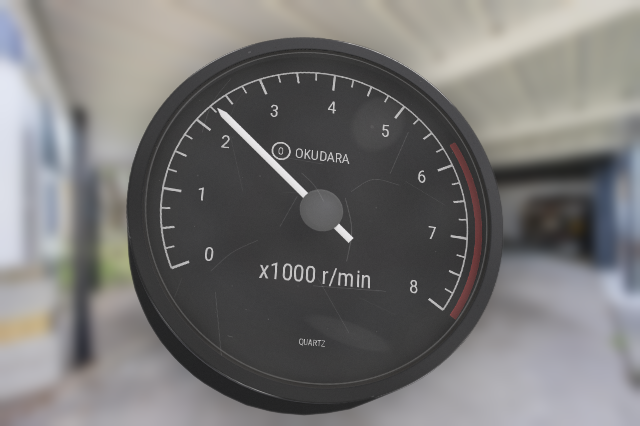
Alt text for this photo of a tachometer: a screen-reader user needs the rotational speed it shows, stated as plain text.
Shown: 2250 rpm
